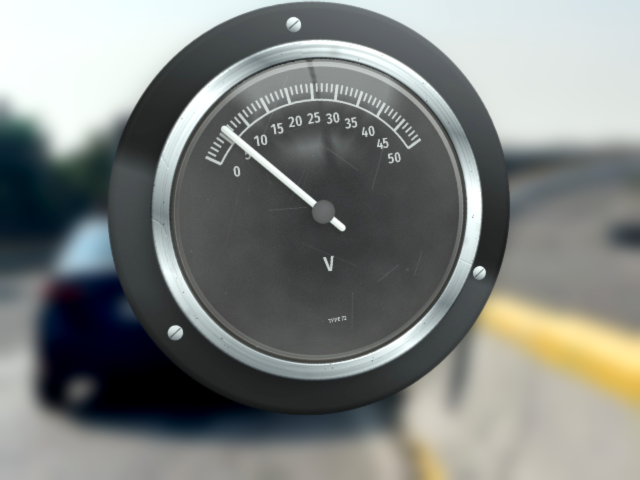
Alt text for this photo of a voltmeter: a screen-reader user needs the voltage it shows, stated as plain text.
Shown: 6 V
